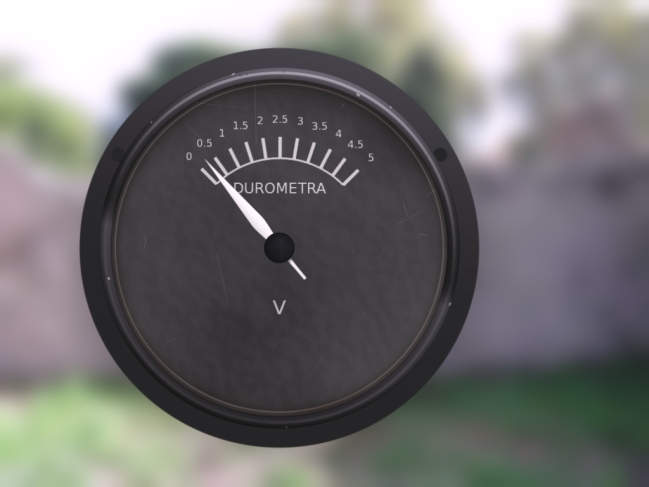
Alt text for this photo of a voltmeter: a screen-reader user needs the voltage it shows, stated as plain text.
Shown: 0.25 V
